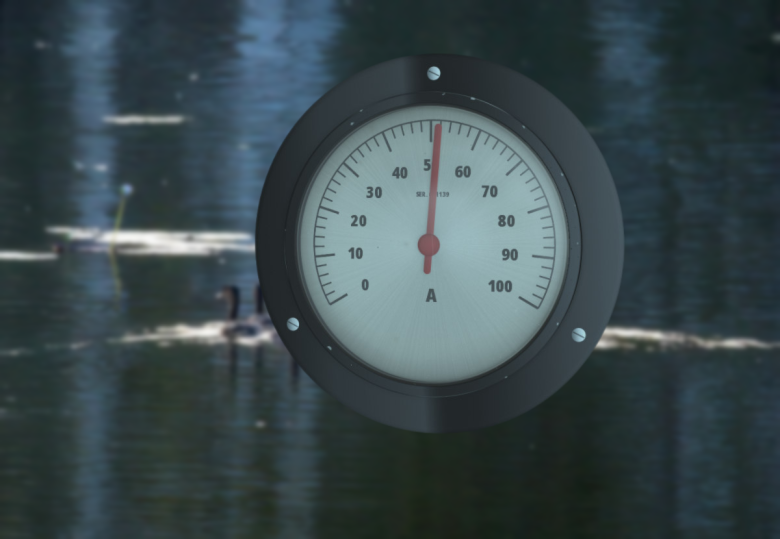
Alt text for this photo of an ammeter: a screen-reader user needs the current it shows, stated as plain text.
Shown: 52 A
